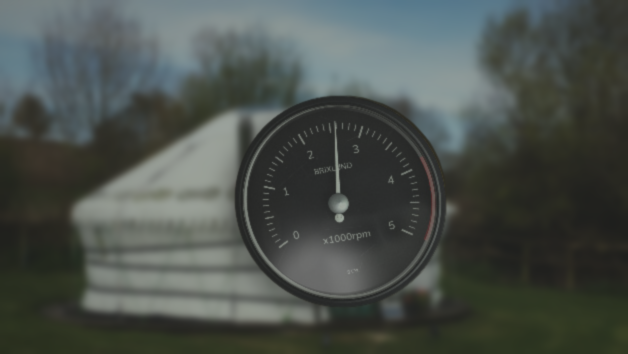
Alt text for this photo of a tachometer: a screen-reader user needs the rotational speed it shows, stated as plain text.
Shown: 2600 rpm
